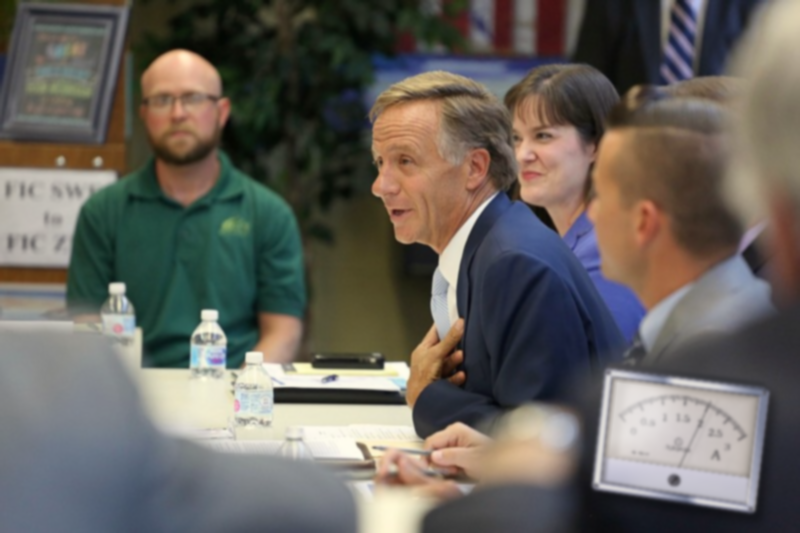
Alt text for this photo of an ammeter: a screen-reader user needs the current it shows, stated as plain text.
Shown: 2 A
